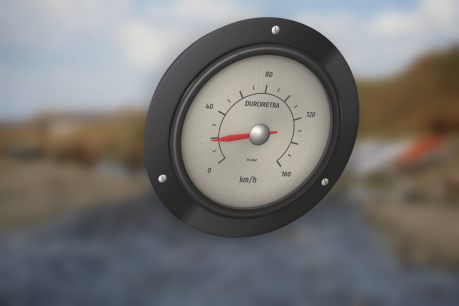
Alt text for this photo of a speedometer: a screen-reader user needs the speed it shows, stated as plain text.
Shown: 20 km/h
